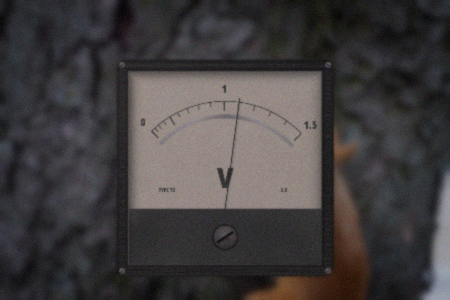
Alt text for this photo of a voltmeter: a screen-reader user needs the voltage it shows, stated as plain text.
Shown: 1.1 V
